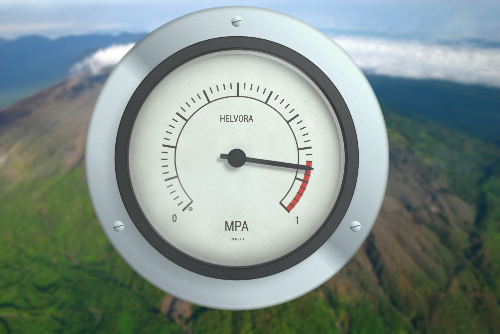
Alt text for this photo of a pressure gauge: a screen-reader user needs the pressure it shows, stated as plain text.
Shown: 0.86 MPa
